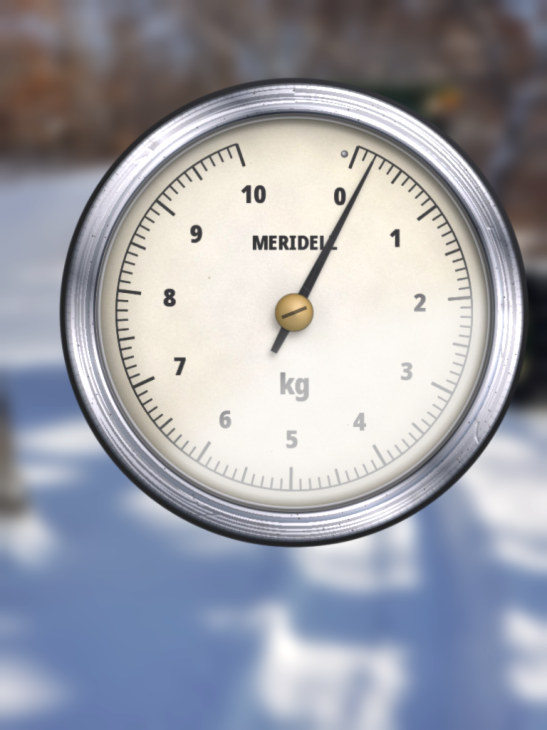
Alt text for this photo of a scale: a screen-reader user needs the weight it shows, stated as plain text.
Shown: 0.2 kg
